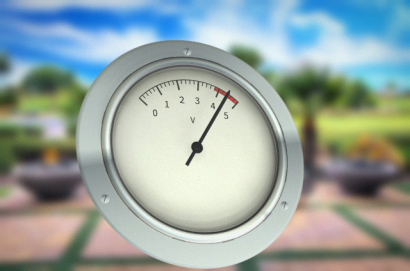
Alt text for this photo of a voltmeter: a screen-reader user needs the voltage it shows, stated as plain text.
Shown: 4.4 V
